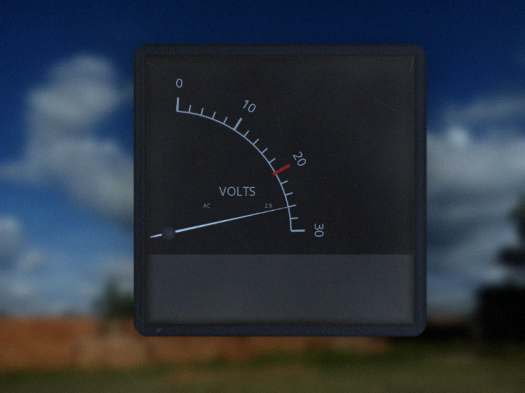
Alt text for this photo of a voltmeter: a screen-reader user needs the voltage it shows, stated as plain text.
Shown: 26 V
